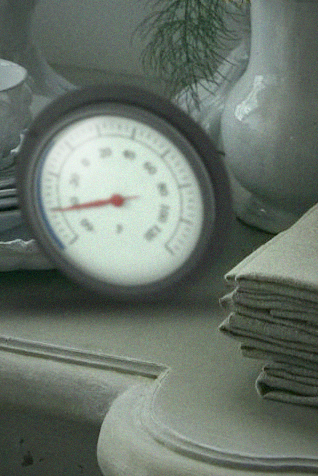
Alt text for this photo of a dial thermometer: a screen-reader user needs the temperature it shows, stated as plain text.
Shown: -40 °F
